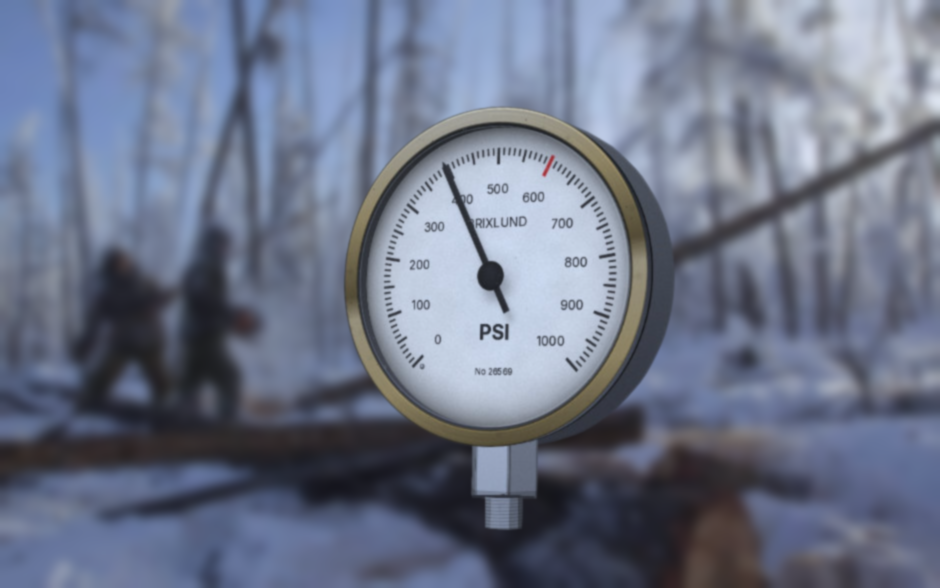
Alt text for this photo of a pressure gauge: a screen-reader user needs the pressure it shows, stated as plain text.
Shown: 400 psi
